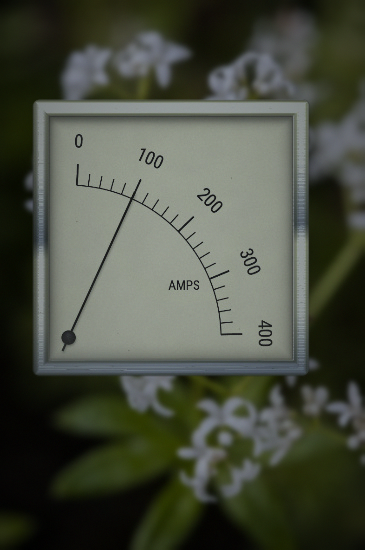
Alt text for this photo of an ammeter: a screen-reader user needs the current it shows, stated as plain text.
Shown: 100 A
